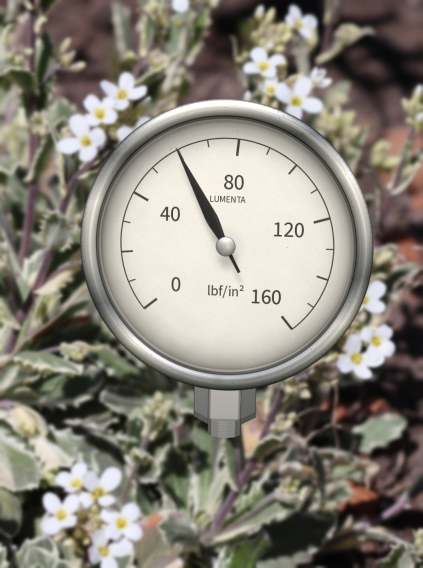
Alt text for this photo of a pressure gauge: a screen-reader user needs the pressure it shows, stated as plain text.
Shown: 60 psi
